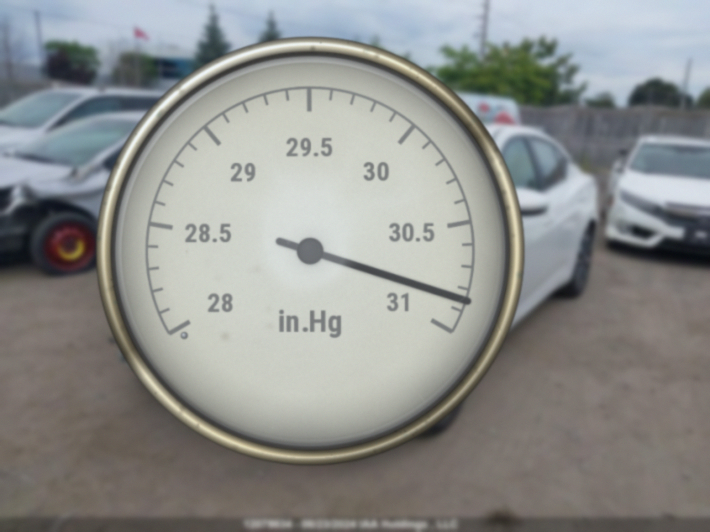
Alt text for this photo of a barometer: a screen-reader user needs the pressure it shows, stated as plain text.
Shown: 30.85 inHg
